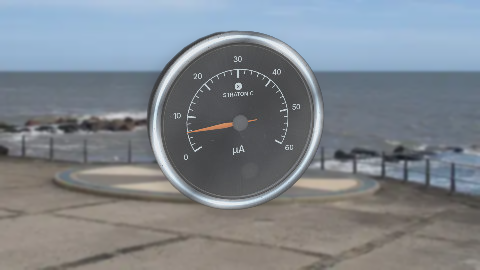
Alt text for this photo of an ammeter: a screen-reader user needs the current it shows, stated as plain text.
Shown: 6 µA
